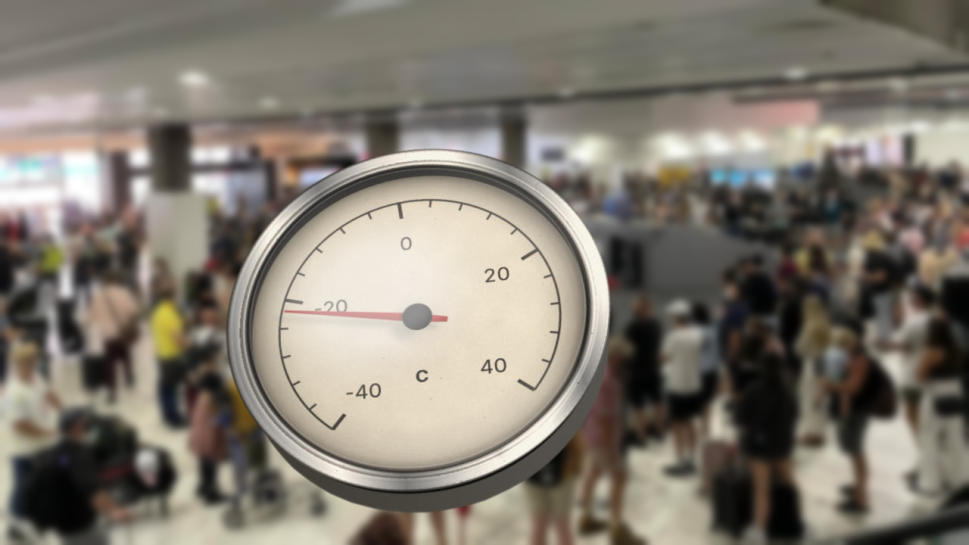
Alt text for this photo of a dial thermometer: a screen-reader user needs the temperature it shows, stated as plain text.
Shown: -22 °C
